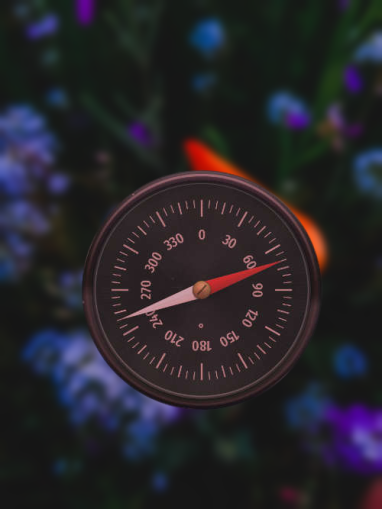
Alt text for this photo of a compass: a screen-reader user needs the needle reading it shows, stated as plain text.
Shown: 70 °
